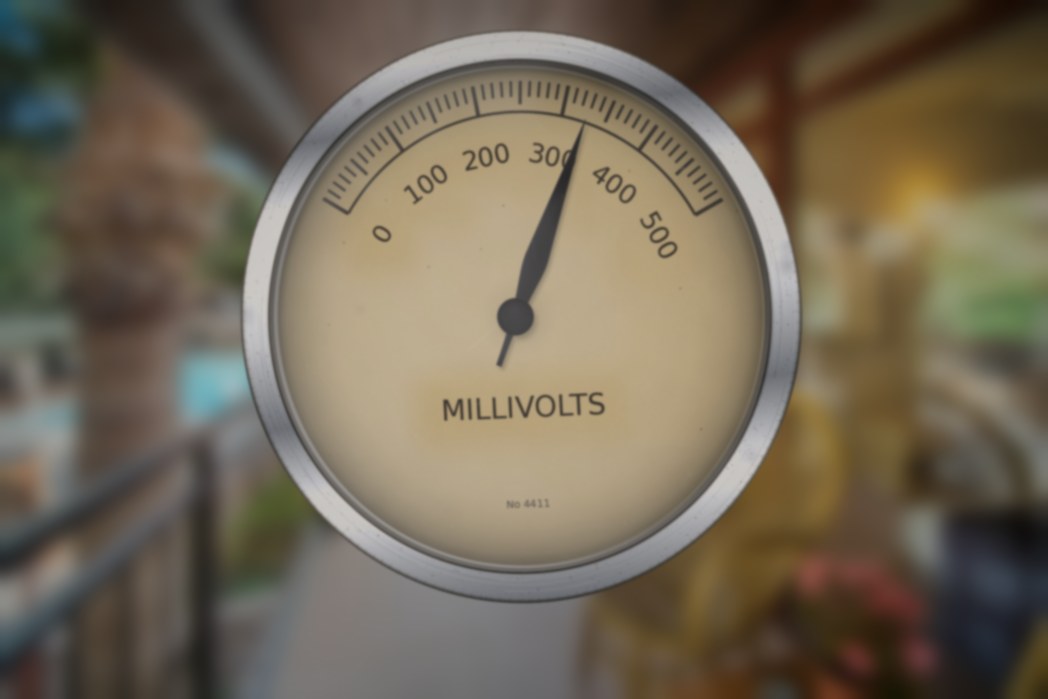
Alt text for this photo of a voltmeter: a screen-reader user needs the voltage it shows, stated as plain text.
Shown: 330 mV
